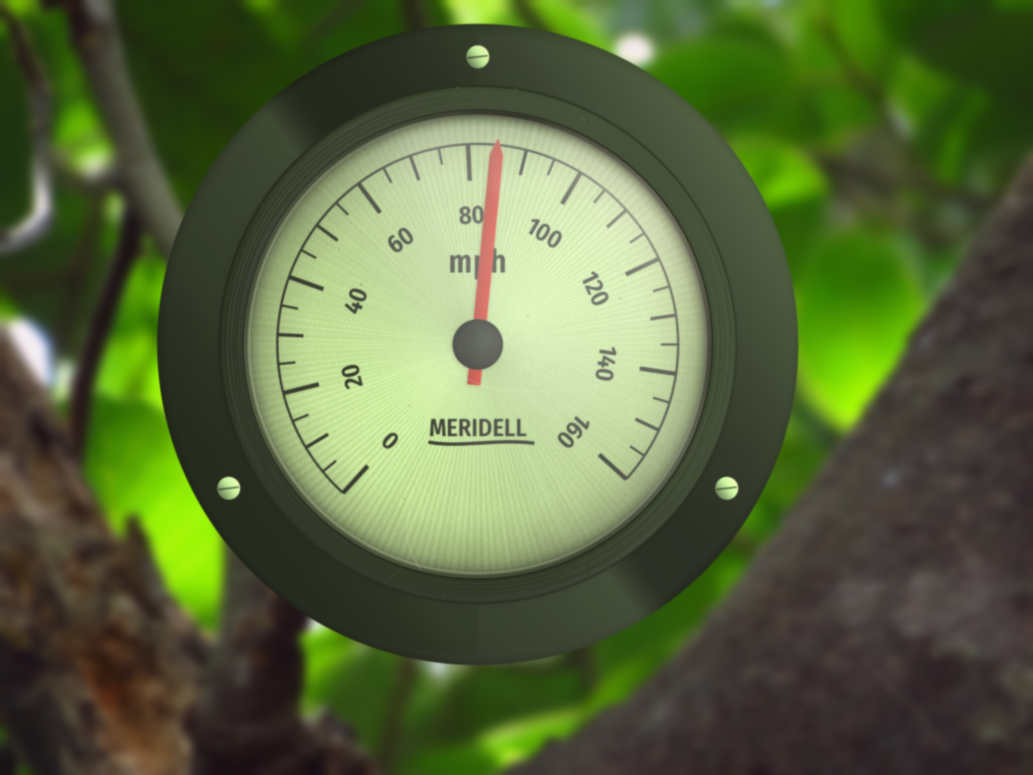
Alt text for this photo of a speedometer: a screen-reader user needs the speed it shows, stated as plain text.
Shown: 85 mph
